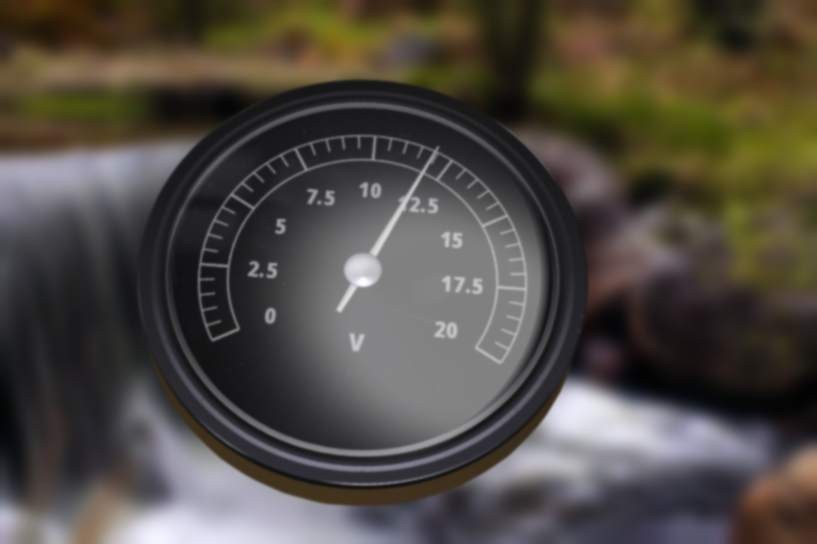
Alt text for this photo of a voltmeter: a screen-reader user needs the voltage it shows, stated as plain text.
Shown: 12 V
